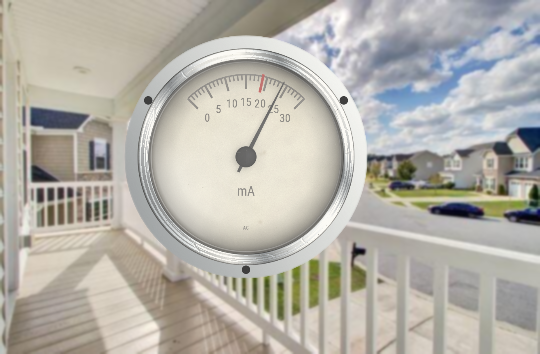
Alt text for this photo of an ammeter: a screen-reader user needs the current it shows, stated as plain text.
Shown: 24 mA
